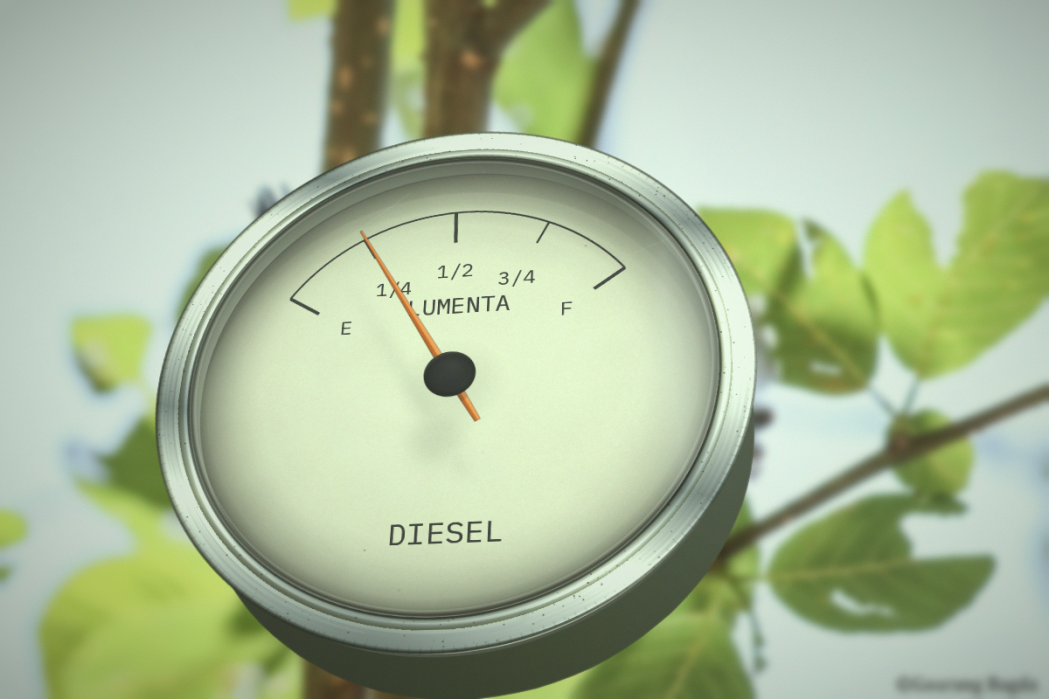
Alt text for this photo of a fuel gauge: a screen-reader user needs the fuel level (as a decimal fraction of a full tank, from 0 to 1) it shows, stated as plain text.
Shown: 0.25
